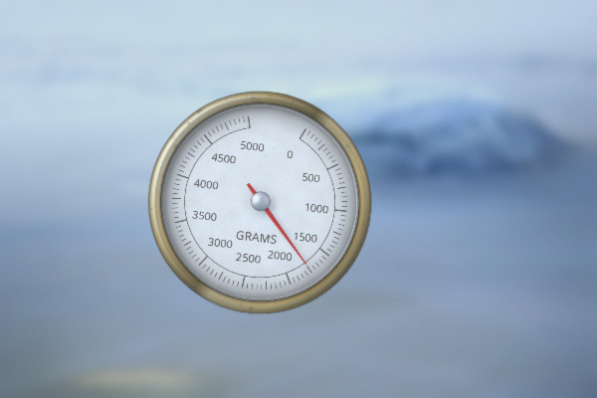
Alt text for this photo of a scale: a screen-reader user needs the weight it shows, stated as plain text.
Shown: 1750 g
